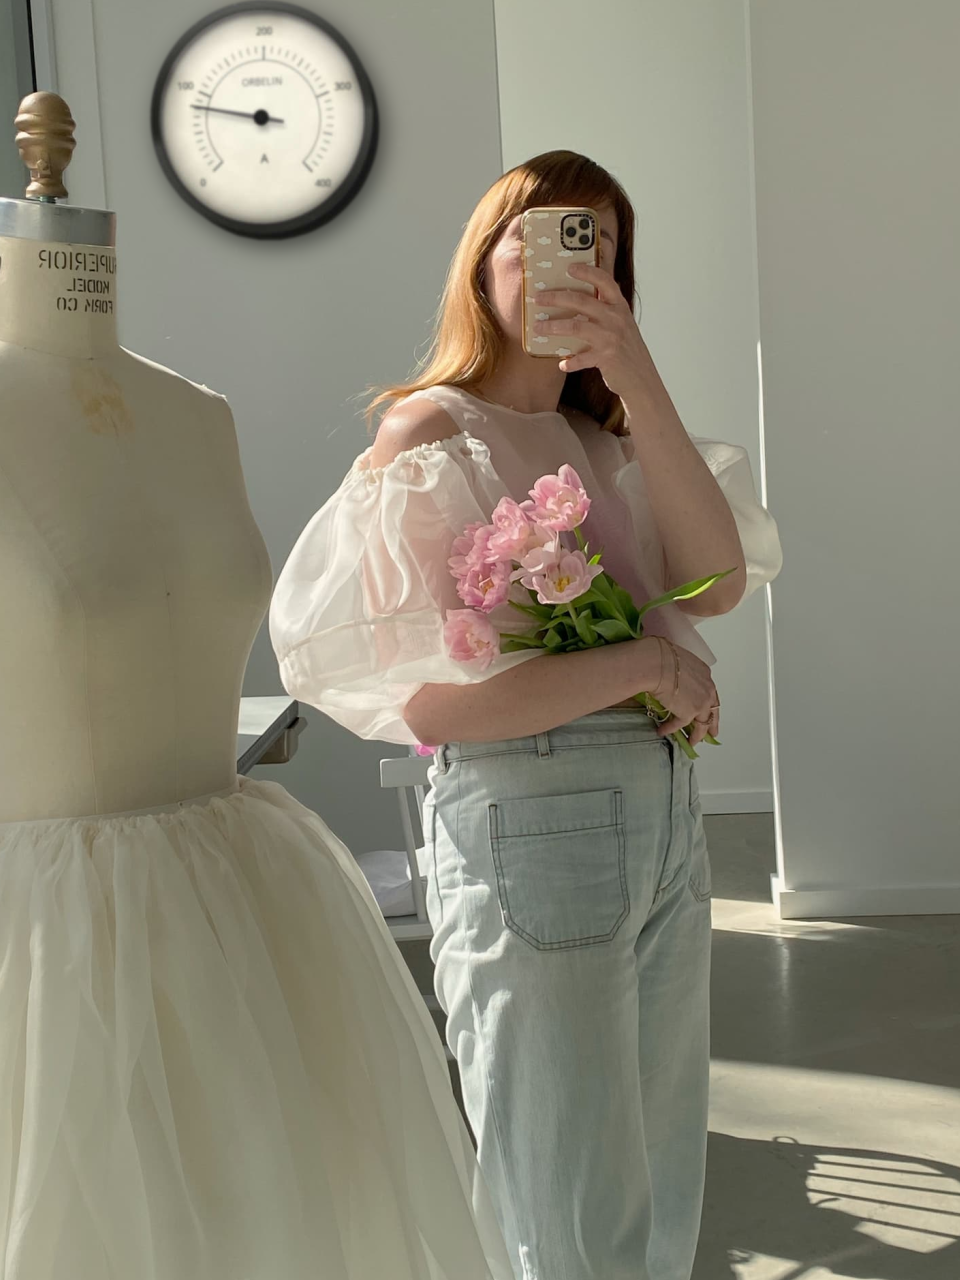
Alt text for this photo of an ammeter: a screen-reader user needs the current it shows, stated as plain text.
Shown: 80 A
